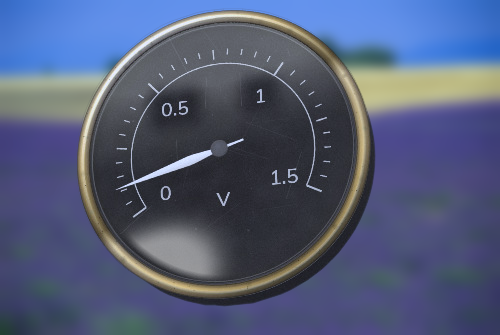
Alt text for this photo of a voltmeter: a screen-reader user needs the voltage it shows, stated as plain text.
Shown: 0.1 V
